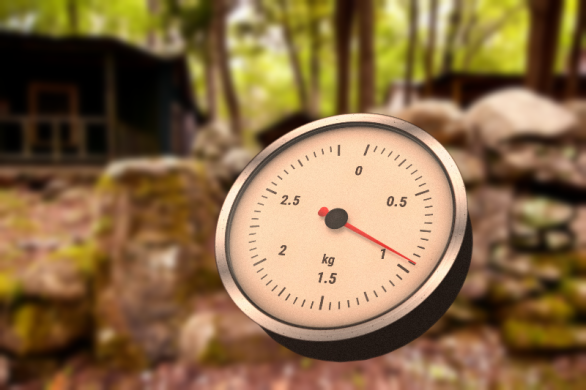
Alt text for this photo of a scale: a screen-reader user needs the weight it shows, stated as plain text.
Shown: 0.95 kg
